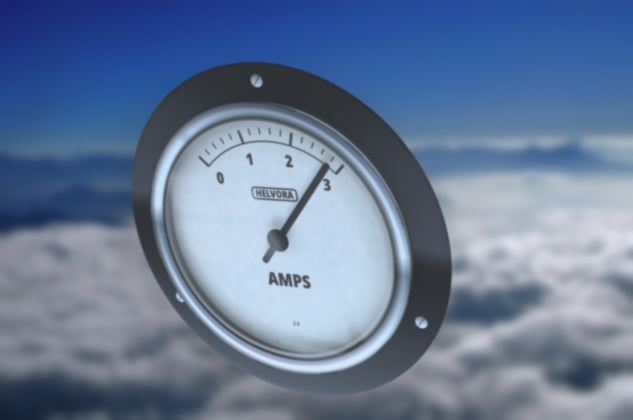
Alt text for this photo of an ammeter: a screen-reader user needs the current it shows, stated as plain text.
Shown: 2.8 A
